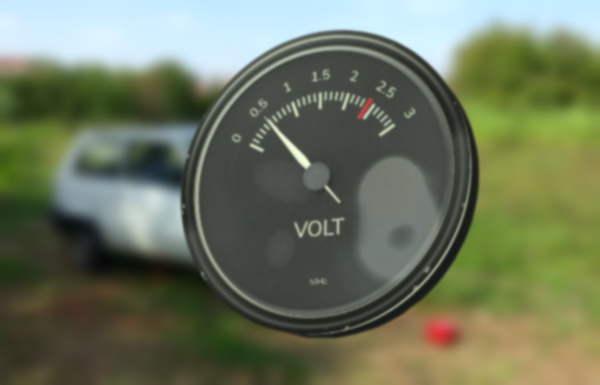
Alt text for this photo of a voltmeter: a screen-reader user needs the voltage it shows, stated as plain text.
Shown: 0.5 V
